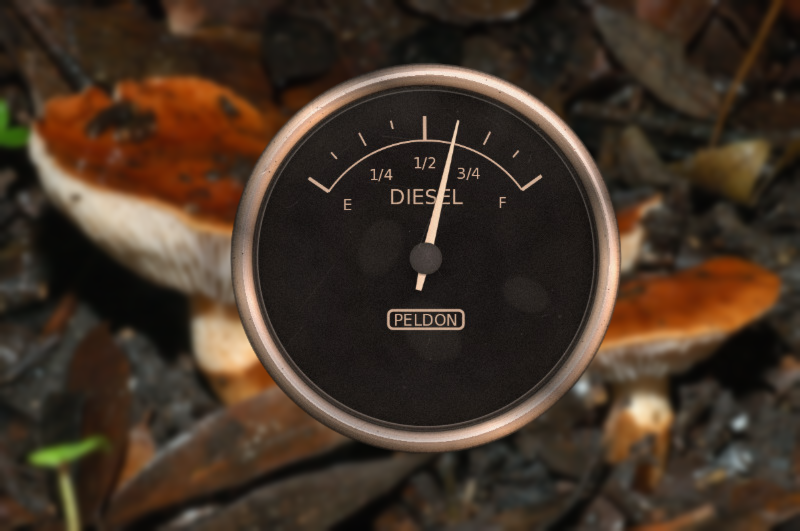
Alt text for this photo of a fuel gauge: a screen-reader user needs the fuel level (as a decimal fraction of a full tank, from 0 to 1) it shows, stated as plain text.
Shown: 0.625
